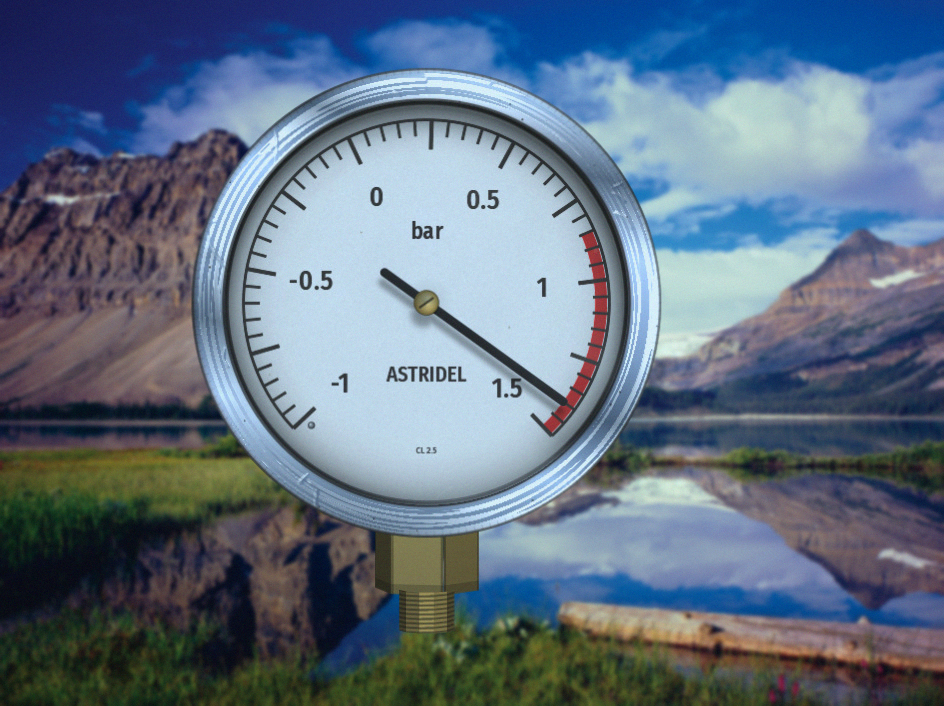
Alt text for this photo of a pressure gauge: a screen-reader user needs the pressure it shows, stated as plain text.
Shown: 1.4 bar
